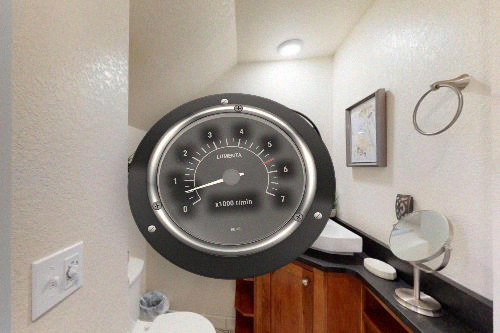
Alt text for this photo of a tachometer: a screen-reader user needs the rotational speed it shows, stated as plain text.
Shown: 500 rpm
